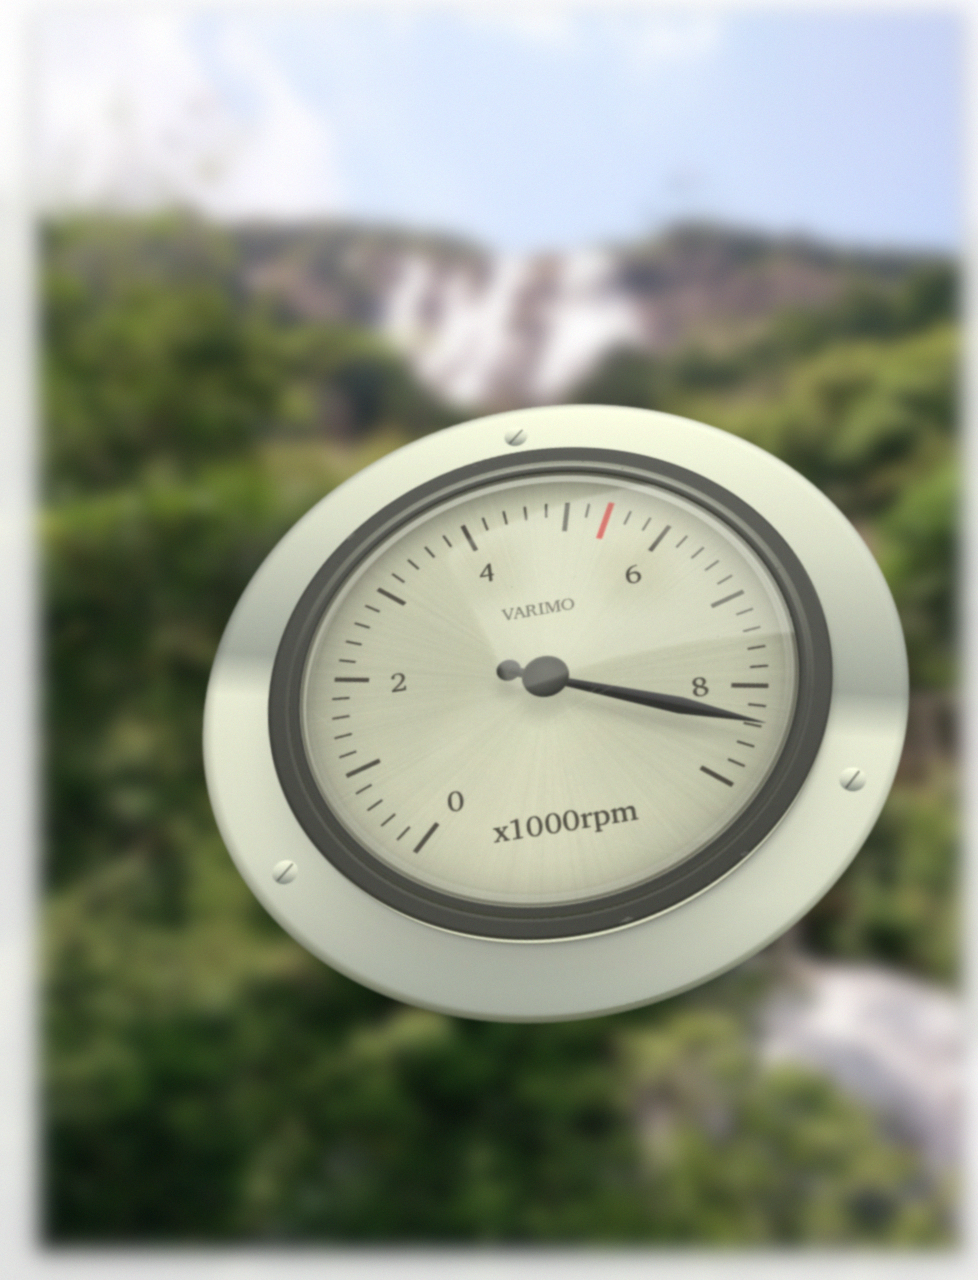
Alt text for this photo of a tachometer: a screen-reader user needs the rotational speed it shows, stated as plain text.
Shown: 8400 rpm
